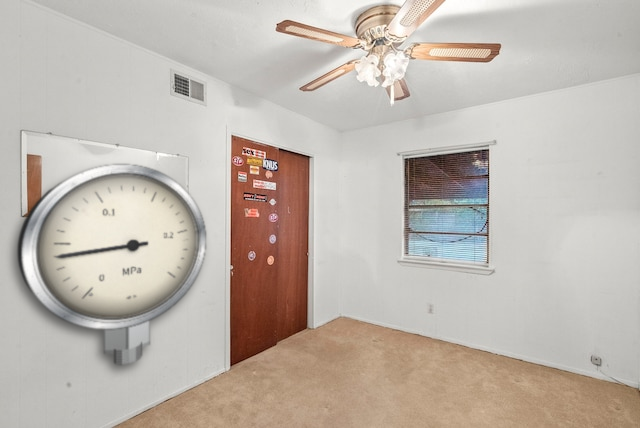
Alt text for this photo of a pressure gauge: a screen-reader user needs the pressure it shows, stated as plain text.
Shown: 0.04 MPa
